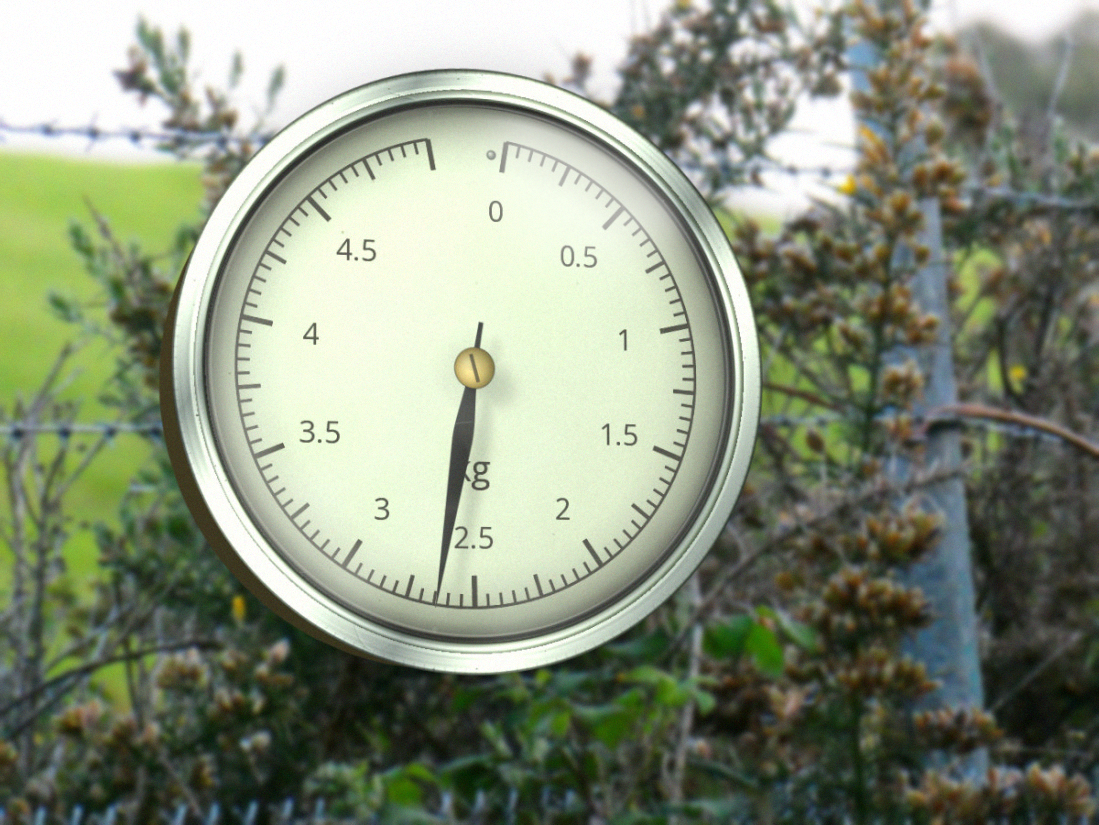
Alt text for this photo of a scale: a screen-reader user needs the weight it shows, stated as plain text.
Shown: 2.65 kg
